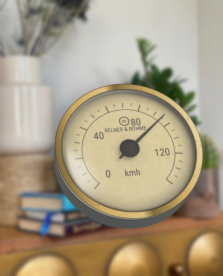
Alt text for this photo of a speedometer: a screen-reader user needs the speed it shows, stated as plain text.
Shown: 95 km/h
